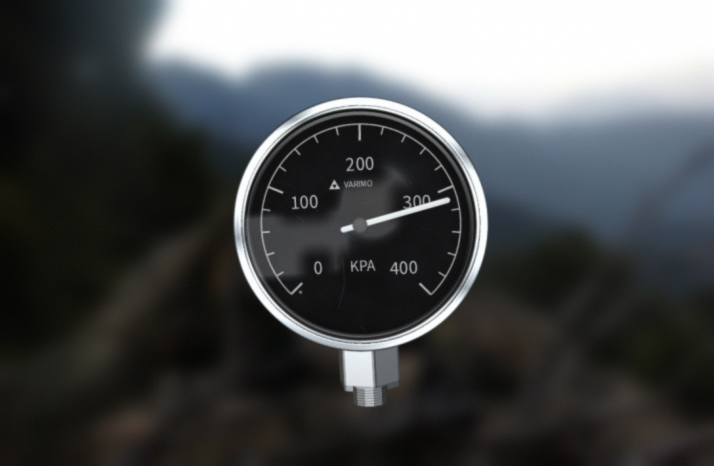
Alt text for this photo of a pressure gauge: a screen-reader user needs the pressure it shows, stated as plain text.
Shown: 310 kPa
